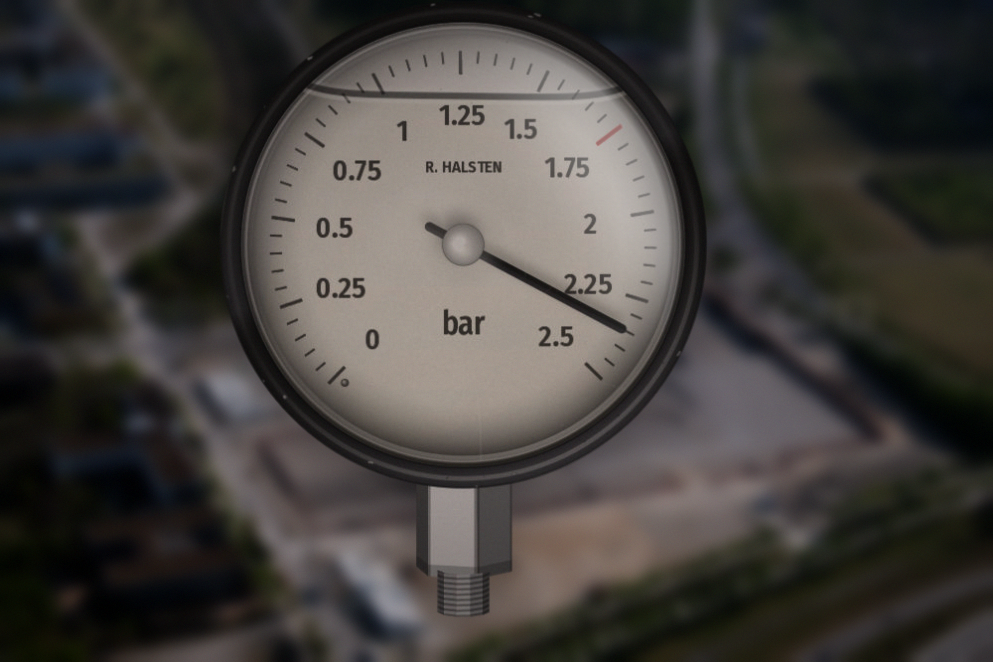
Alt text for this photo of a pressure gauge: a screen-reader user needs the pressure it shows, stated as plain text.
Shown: 2.35 bar
